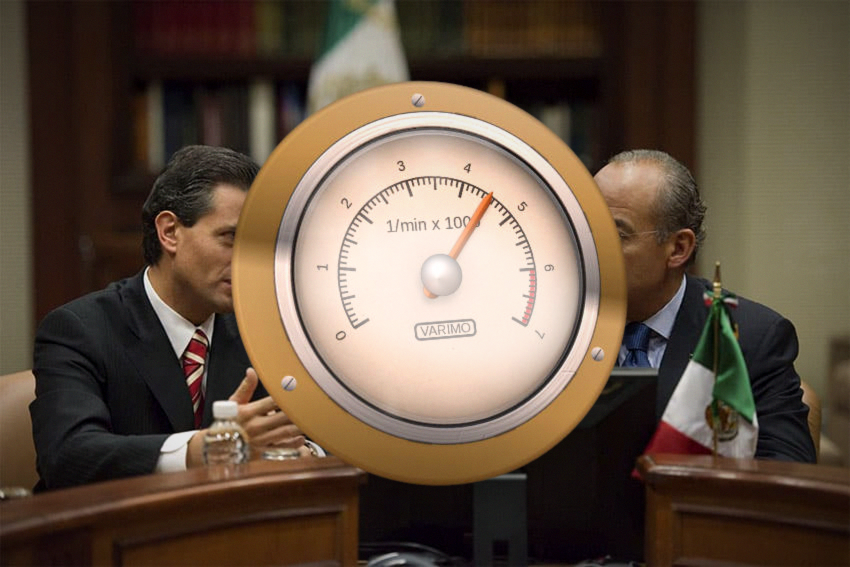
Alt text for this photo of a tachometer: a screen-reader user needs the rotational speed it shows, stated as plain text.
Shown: 4500 rpm
